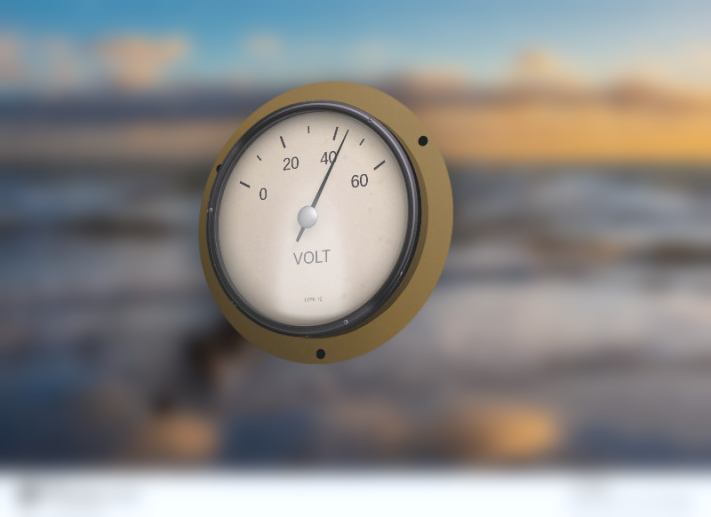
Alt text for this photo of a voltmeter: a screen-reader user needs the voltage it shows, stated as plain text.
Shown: 45 V
